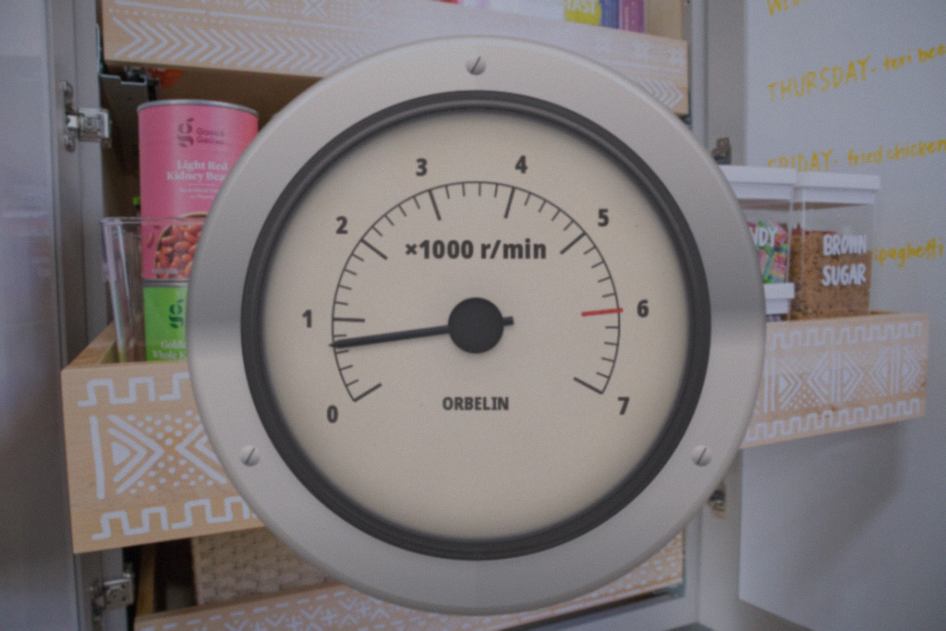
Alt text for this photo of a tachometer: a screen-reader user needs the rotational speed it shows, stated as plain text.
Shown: 700 rpm
